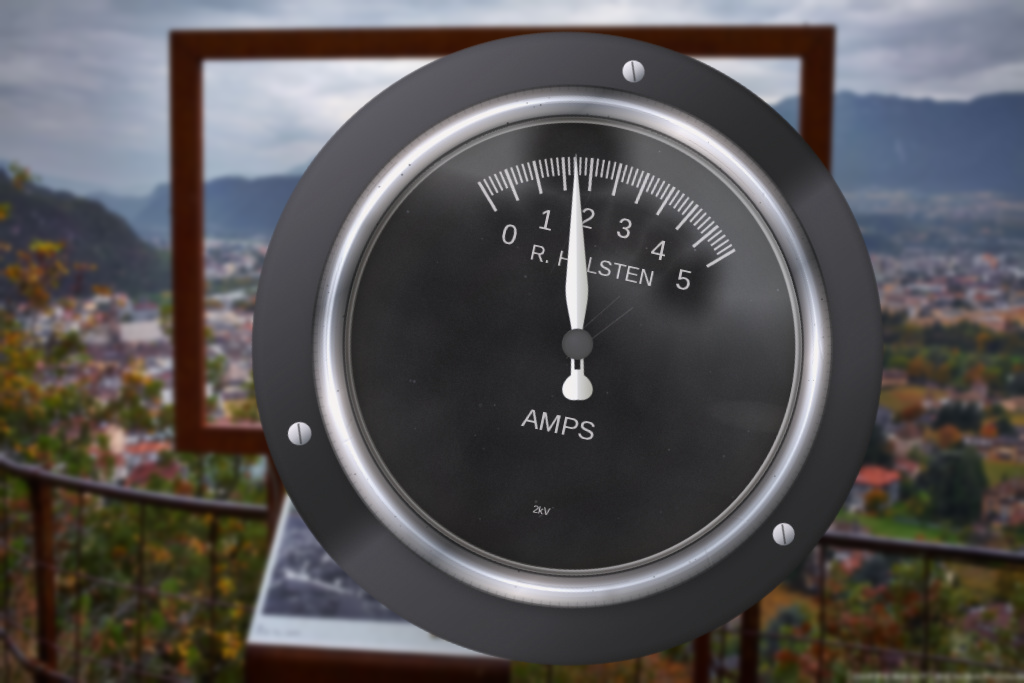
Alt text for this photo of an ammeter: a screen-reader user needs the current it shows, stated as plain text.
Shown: 1.7 A
